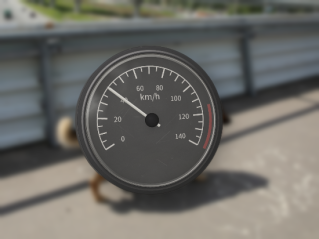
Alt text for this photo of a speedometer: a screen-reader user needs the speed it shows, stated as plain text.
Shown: 40 km/h
